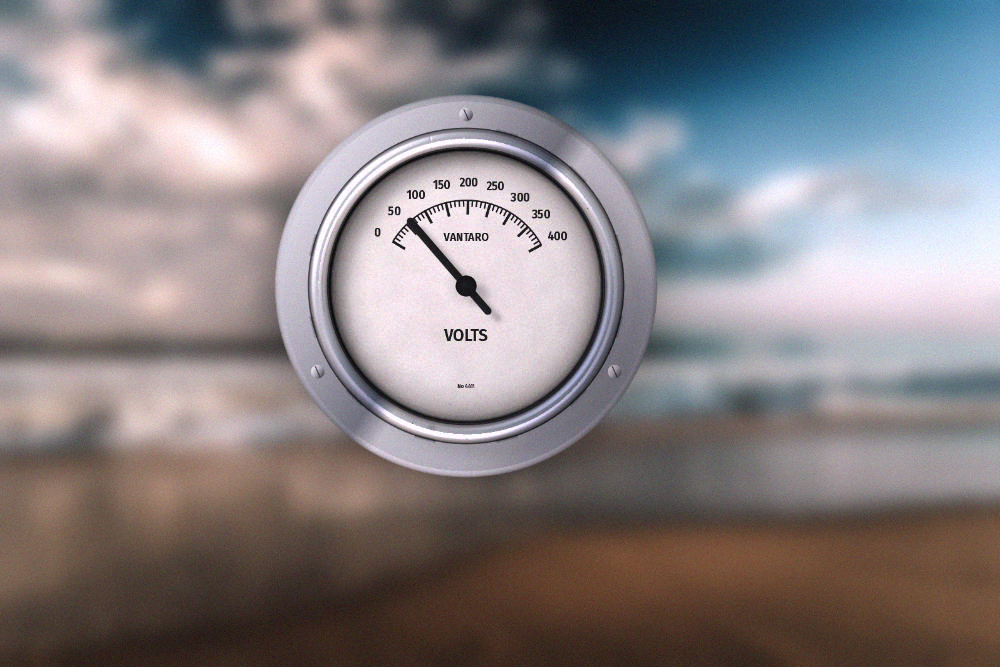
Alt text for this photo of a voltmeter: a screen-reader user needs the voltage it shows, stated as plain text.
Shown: 60 V
